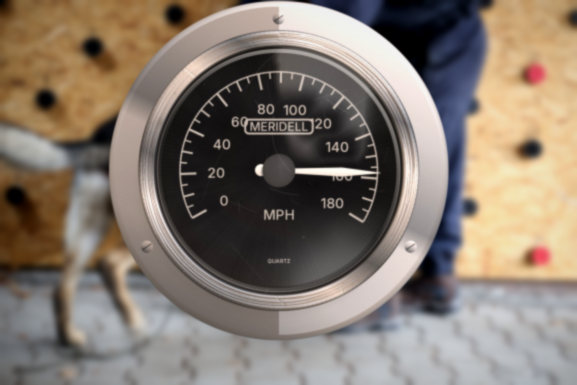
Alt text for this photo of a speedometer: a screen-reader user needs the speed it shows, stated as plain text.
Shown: 157.5 mph
